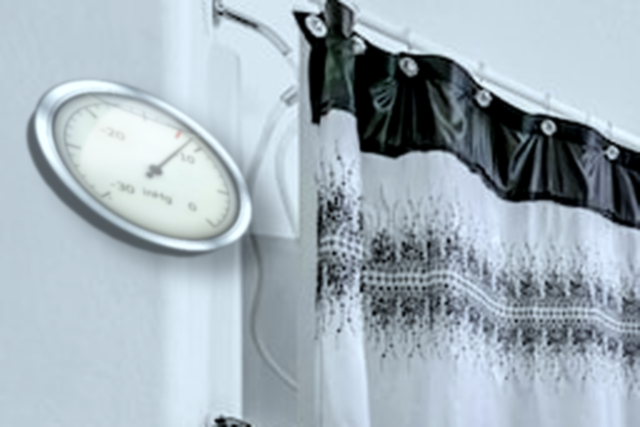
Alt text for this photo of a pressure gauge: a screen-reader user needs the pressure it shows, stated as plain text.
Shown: -11 inHg
